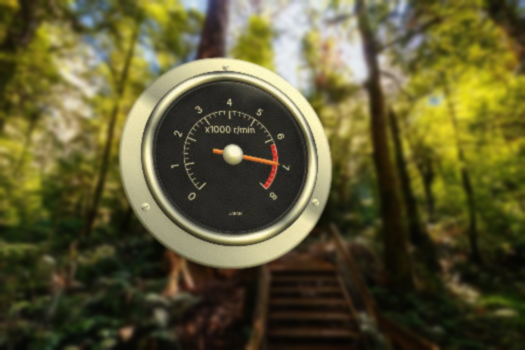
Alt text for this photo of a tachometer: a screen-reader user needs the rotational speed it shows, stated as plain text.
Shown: 7000 rpm
